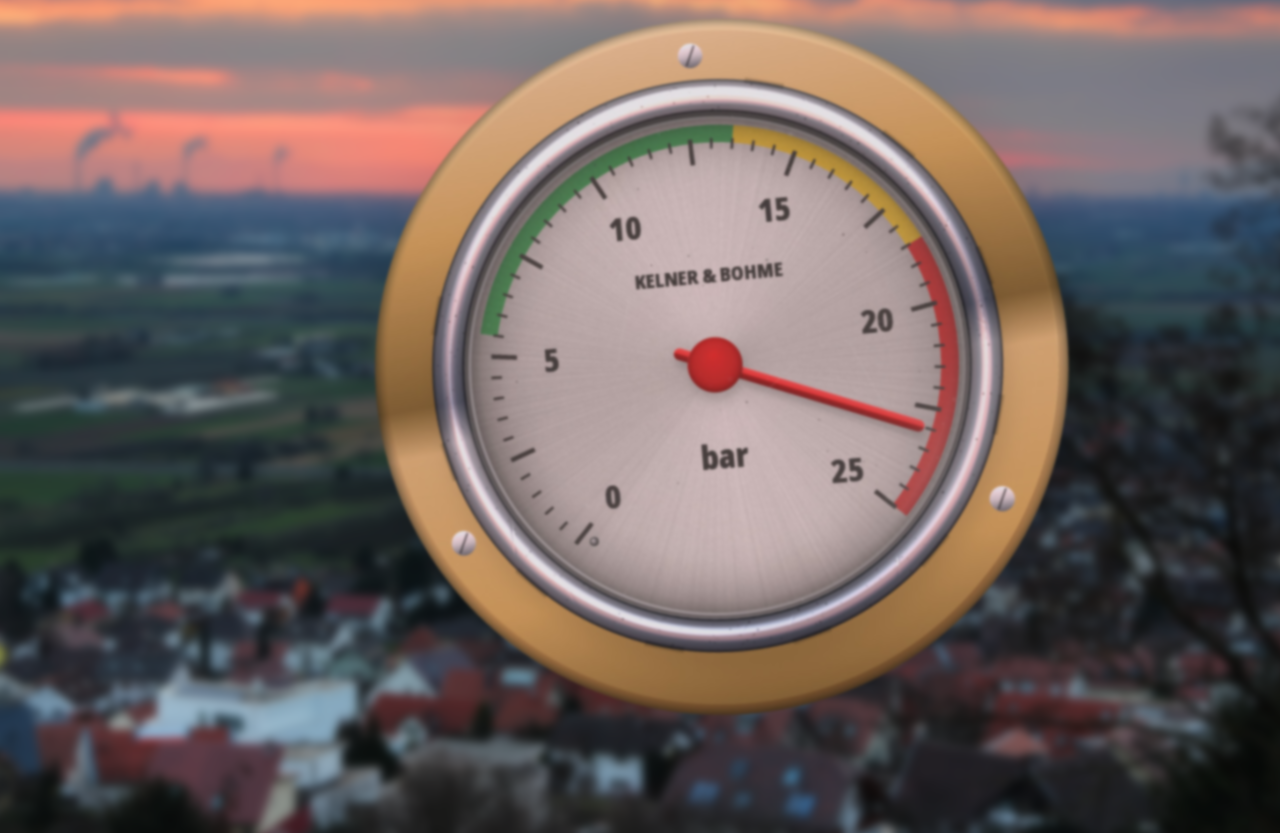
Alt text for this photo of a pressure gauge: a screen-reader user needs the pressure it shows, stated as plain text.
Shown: 23 bar
